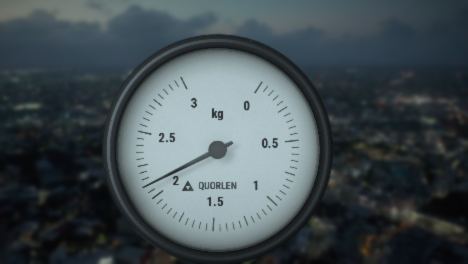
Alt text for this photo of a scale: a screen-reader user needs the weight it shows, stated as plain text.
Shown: 2.1 kg
